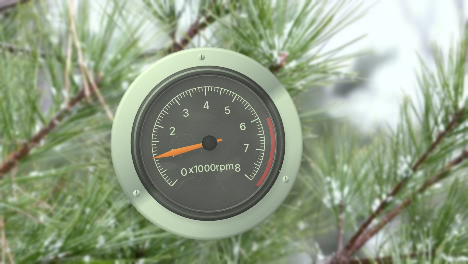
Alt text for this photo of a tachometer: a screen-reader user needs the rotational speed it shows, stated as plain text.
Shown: 1000 rpm
